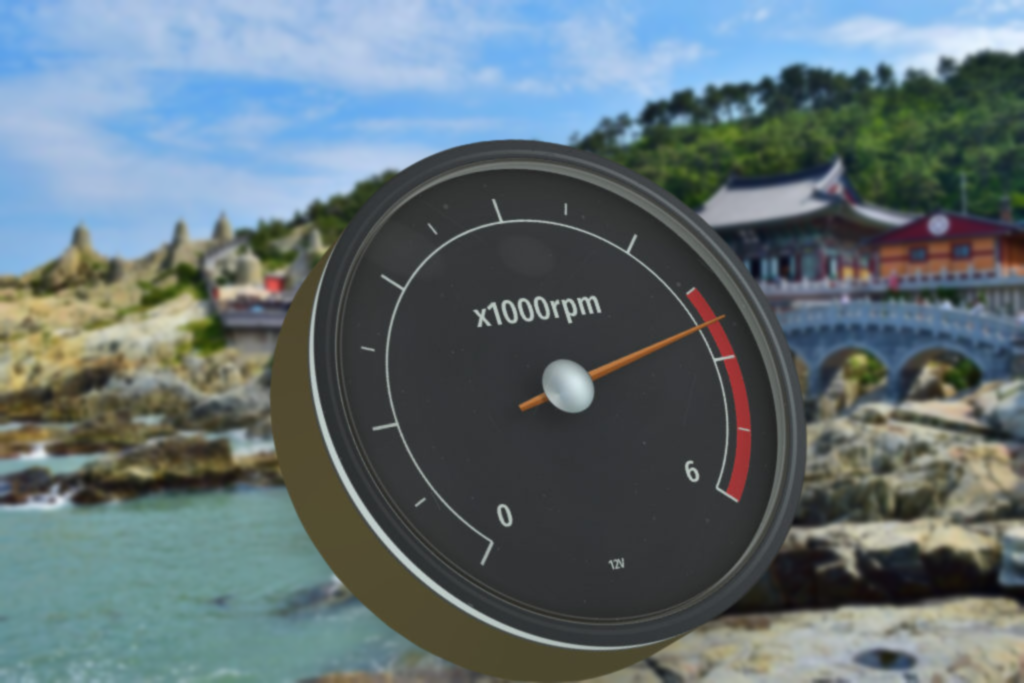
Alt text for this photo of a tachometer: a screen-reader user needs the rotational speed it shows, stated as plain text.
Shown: 4750 rpm
